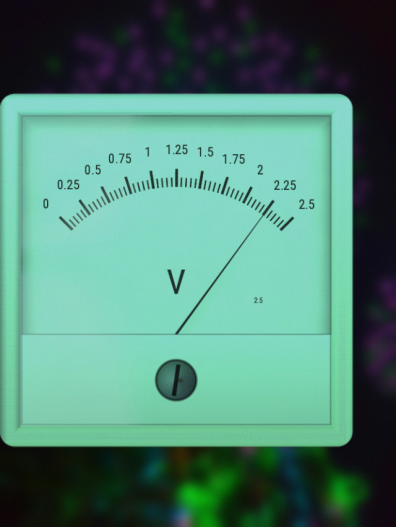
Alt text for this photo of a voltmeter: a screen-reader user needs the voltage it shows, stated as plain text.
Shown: 2.25 V
